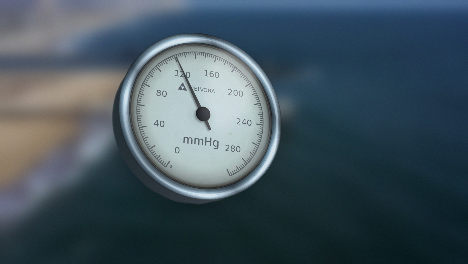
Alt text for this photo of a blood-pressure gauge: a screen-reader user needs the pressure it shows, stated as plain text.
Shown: 120 mmHg
